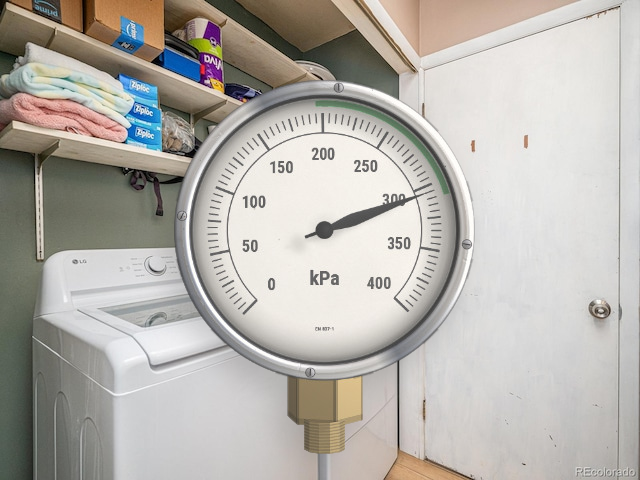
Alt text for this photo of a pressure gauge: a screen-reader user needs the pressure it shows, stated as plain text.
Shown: 305 kPa
